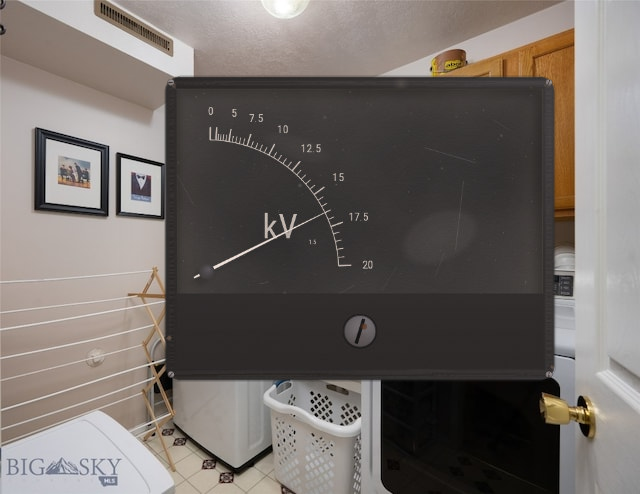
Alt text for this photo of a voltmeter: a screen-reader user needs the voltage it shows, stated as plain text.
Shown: 16.5 kV
